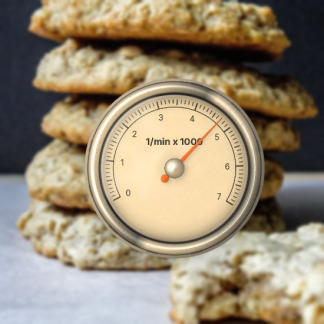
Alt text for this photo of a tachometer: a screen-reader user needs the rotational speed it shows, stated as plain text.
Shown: 4700 rpm
